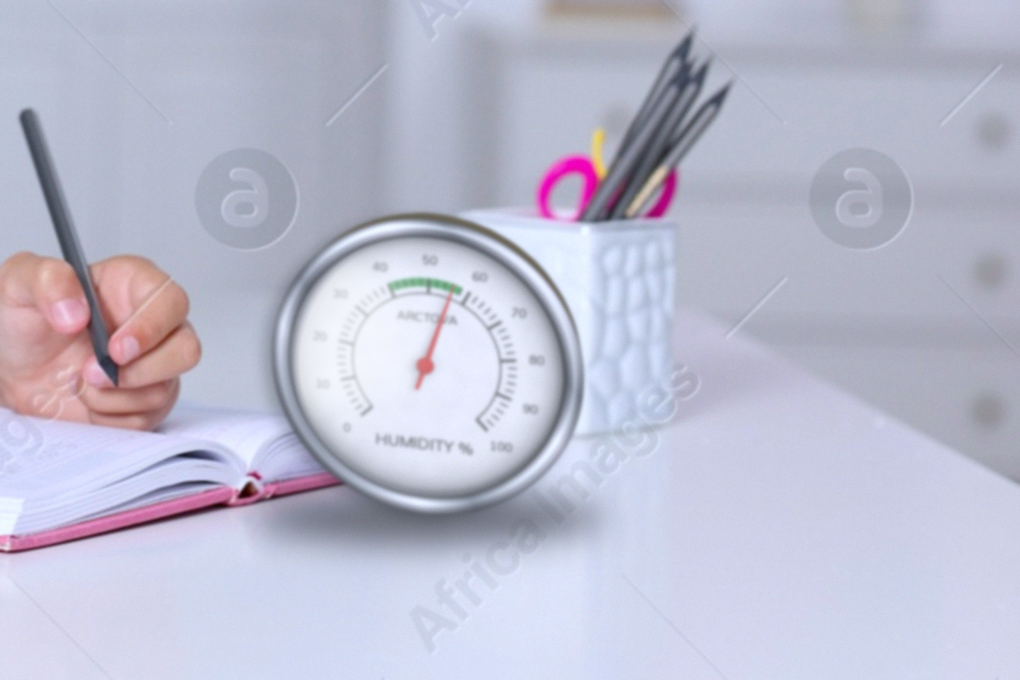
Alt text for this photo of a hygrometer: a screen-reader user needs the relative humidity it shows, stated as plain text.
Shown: 56 %
